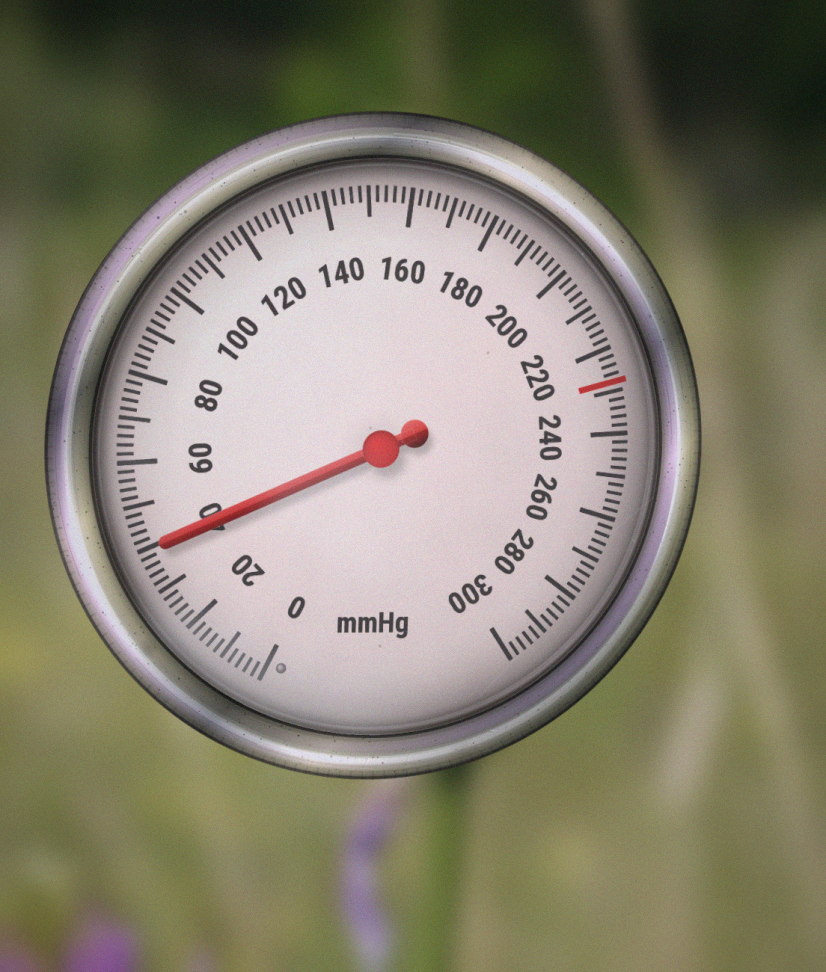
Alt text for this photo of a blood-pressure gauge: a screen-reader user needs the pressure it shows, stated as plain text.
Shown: 40 mmHg
